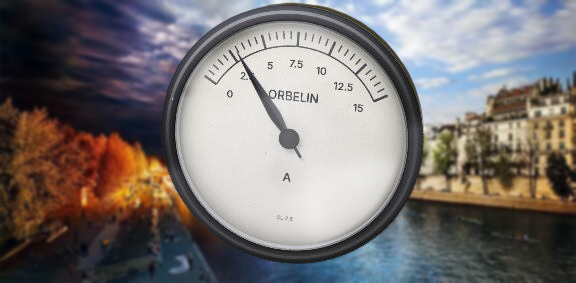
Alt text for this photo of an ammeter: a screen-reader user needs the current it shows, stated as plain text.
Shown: 3 A
